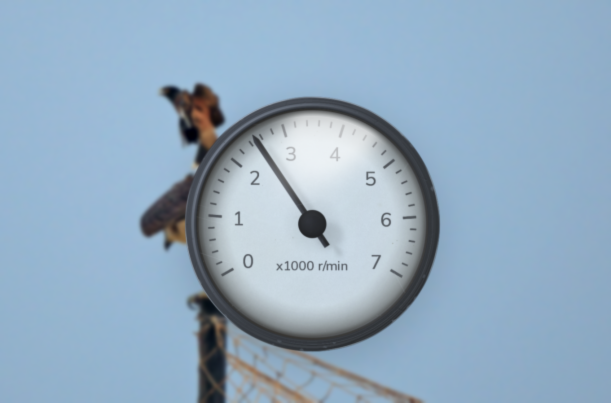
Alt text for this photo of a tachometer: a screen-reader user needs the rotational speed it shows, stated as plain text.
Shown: 2500 rpm
